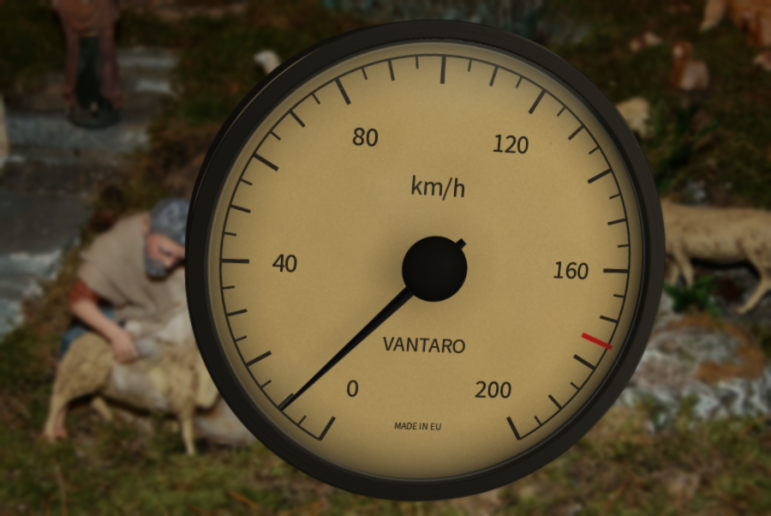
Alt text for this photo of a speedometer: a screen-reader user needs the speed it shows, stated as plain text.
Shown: 10 km/h
